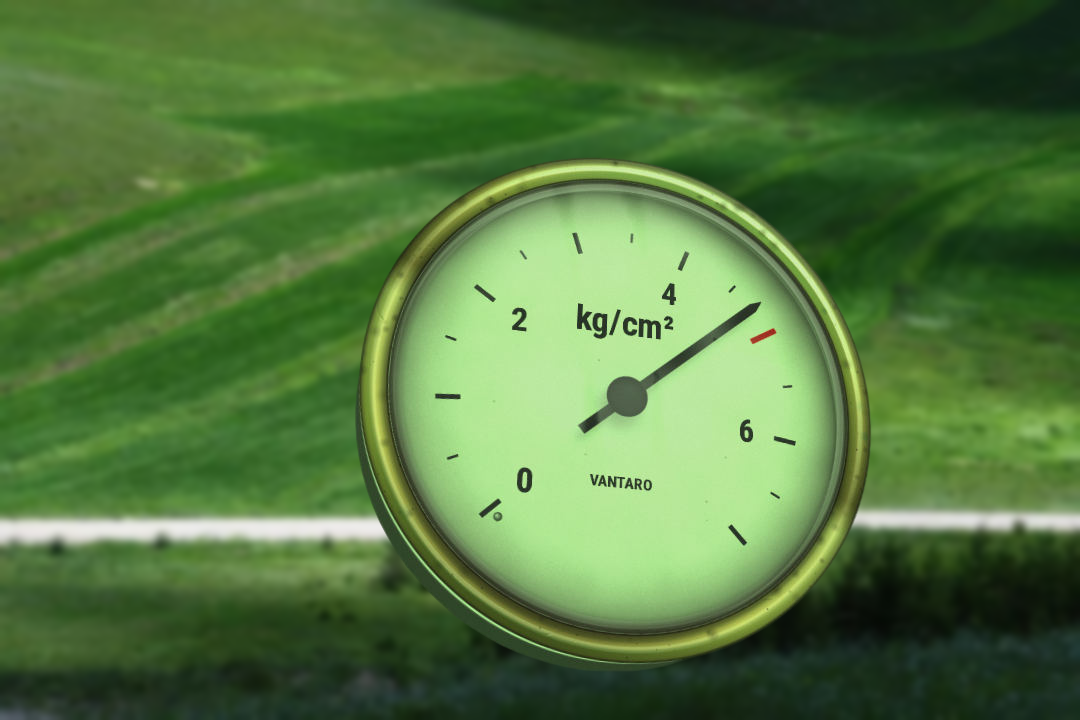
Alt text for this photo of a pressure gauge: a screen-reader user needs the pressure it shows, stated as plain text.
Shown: 4.75 kg/cm²
